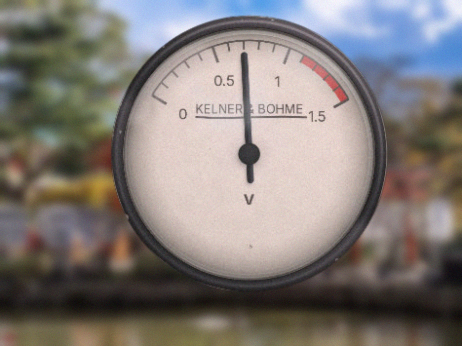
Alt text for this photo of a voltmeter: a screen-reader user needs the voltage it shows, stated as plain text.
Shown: 0.7 V
